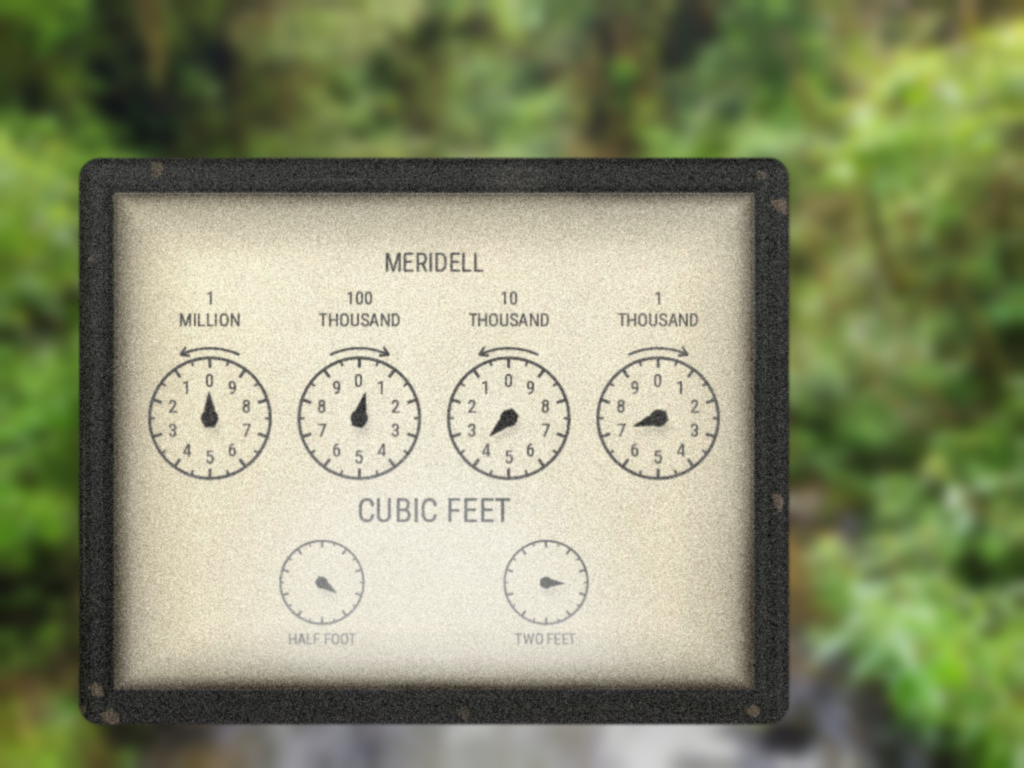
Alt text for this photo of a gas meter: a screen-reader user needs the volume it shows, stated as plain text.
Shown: 3700 ft³
